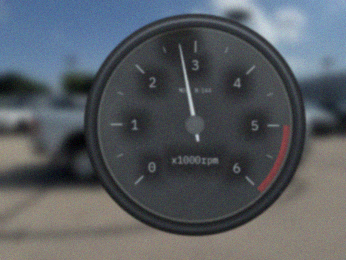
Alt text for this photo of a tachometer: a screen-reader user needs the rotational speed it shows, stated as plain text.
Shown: 2750 rpm
